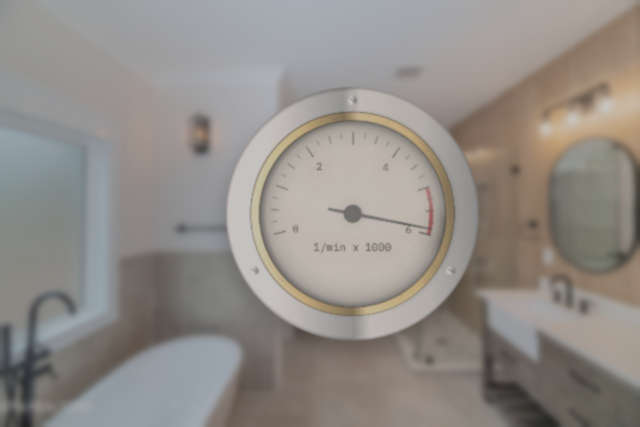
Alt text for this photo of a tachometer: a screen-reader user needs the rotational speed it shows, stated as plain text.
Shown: 5875 rpm
